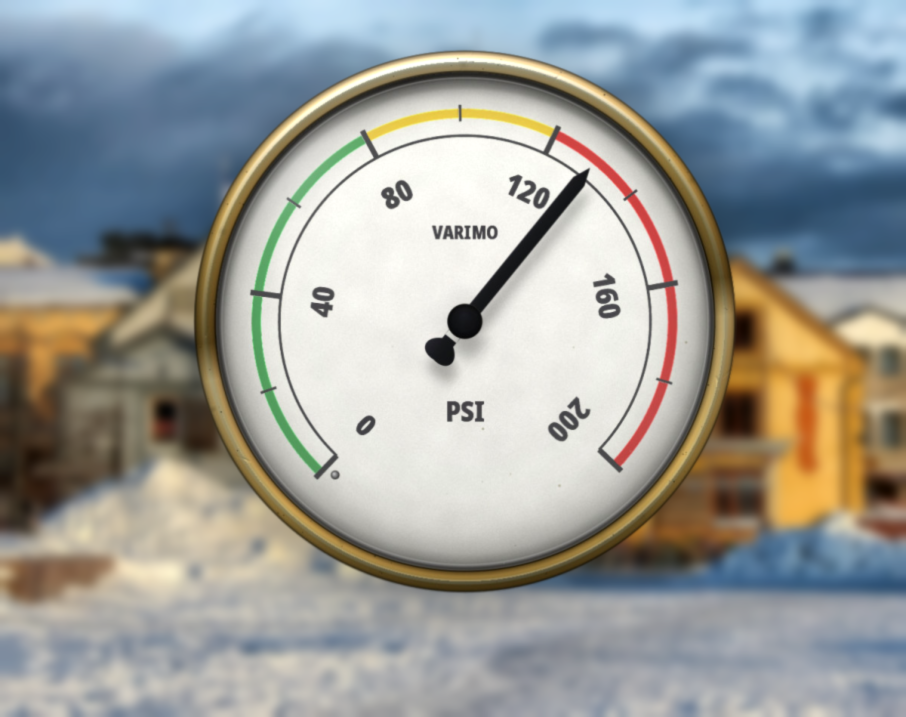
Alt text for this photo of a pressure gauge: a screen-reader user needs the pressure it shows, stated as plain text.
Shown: 130 psi
